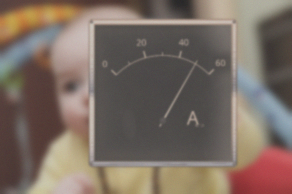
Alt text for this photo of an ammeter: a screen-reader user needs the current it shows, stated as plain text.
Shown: 50 A
